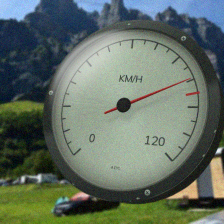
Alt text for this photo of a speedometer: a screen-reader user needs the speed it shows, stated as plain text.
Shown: 90 km/h
